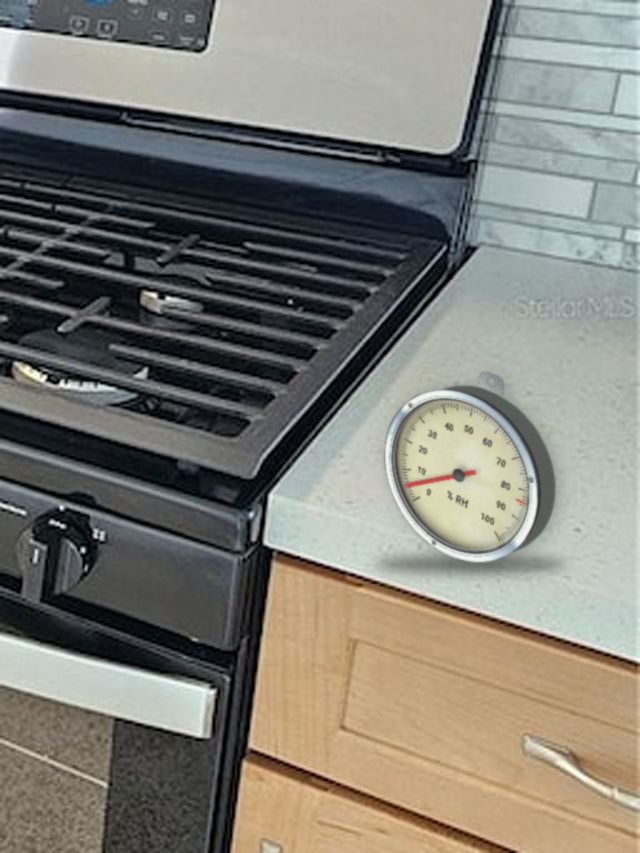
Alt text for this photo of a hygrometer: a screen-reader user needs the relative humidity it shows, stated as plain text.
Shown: 5 %
